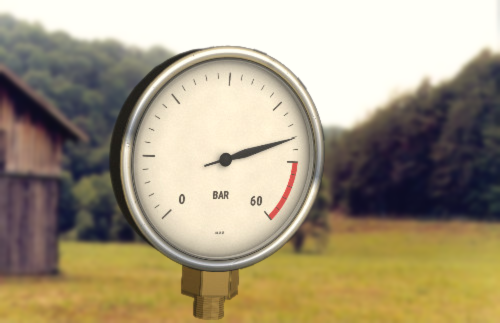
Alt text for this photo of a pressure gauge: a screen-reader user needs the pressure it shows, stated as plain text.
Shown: 46 bar
